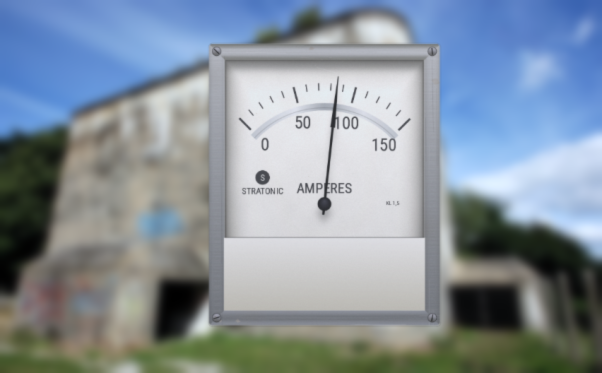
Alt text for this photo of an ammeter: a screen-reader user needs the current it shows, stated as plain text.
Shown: 85 A
